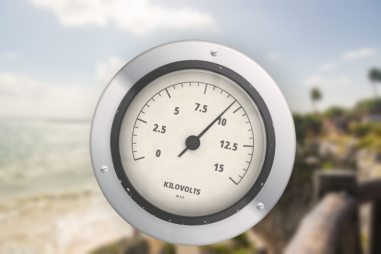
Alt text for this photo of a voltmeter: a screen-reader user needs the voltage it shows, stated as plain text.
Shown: 9.5 kV
